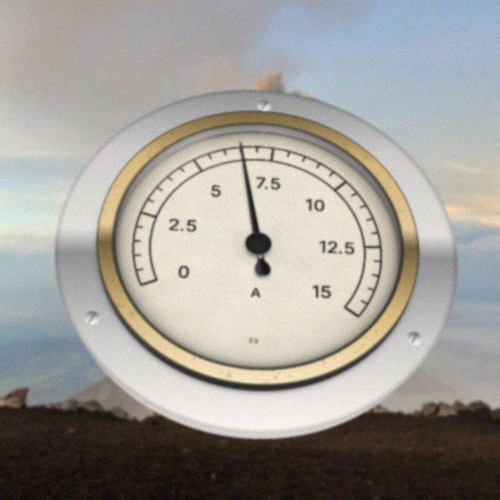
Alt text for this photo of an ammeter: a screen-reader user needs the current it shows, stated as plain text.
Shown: 6.5 A
